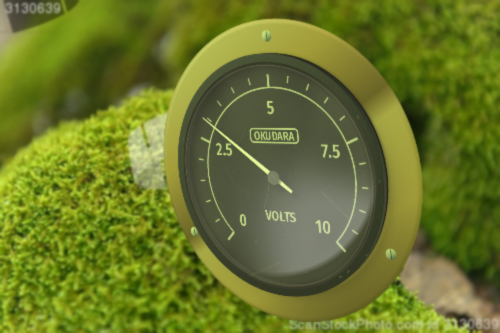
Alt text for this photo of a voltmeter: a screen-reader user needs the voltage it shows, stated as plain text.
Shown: 3 V
